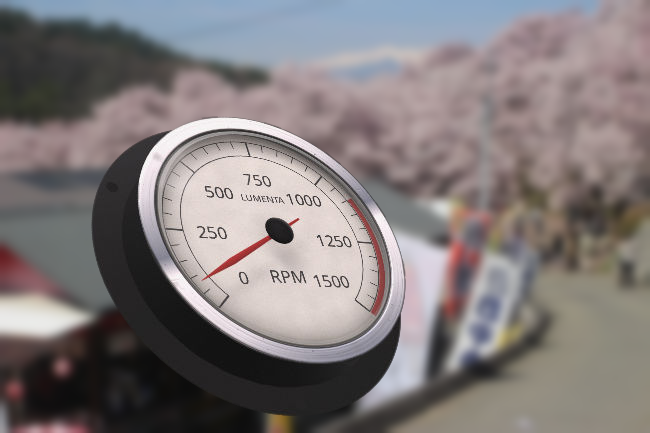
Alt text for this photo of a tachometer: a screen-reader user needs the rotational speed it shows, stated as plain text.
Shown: 75 rpm
